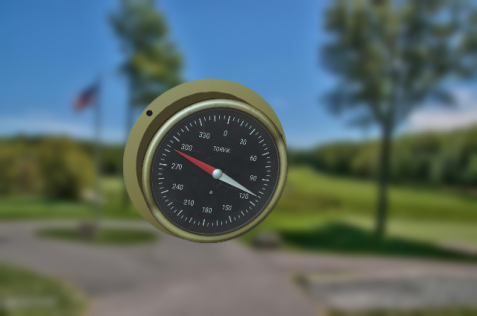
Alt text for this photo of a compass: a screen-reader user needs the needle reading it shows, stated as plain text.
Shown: 290 °
